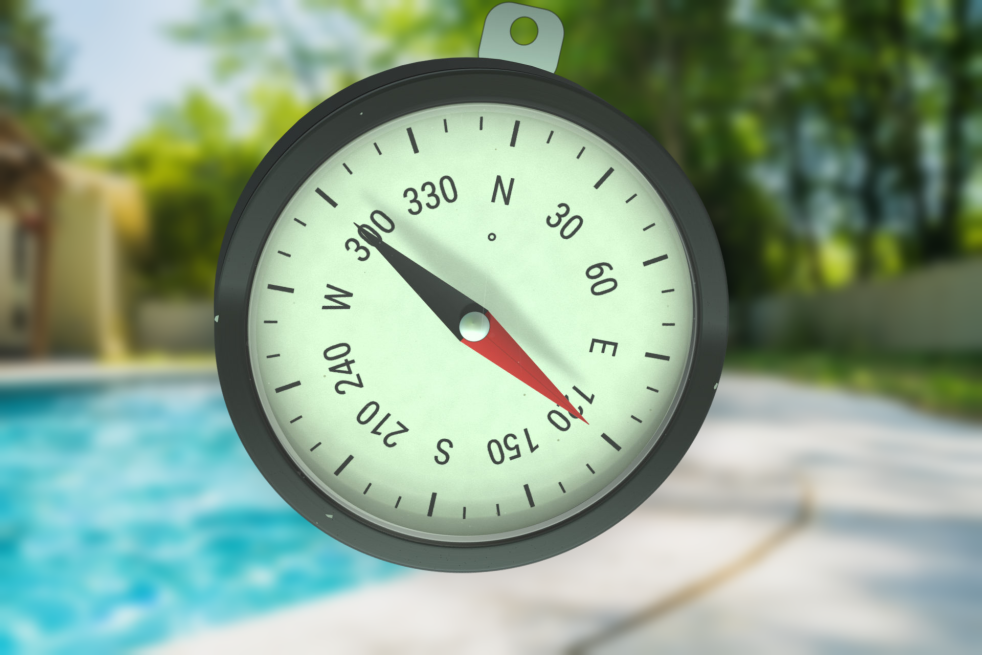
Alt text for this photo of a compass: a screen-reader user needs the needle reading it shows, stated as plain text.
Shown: 120 °
